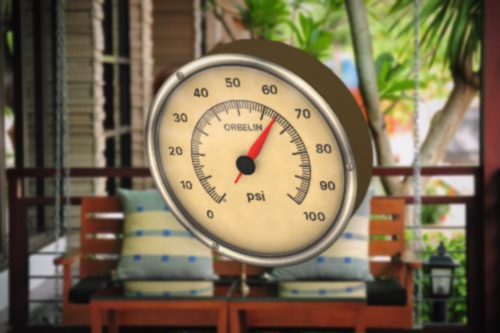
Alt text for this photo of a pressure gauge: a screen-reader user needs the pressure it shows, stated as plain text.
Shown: 65 psi
